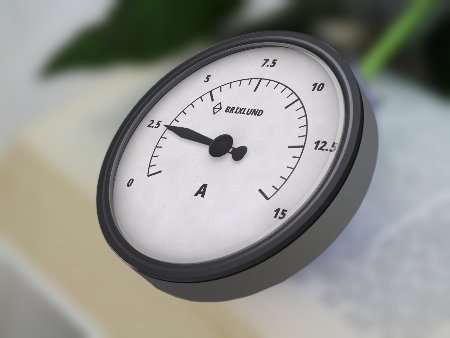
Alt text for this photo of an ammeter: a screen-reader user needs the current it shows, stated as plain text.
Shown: 2.5 A
